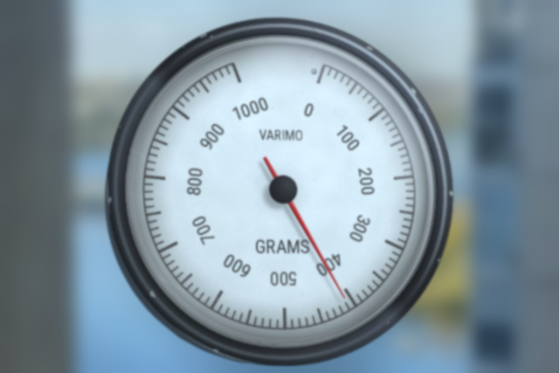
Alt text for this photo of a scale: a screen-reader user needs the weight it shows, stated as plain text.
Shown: 410 g
